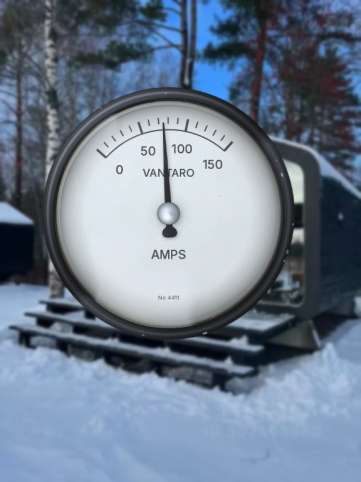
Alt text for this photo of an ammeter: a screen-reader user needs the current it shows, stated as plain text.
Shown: 75 A
